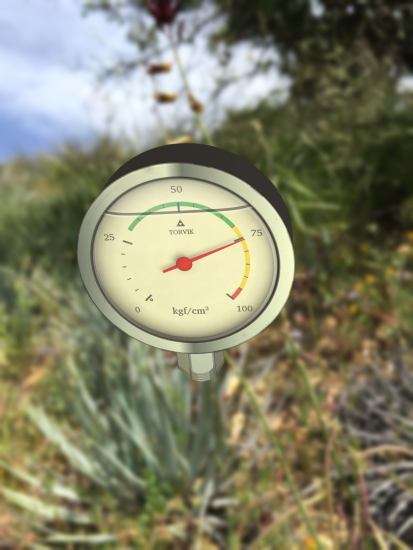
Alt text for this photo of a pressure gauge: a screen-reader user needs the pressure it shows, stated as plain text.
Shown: 75 kg/cm²
